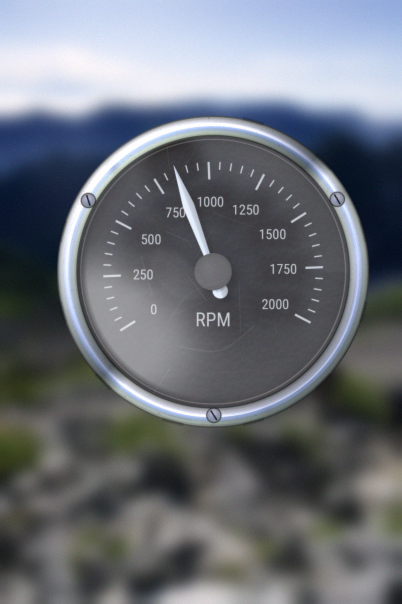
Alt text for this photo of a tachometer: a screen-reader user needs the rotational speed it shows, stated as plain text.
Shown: 850 rpm
